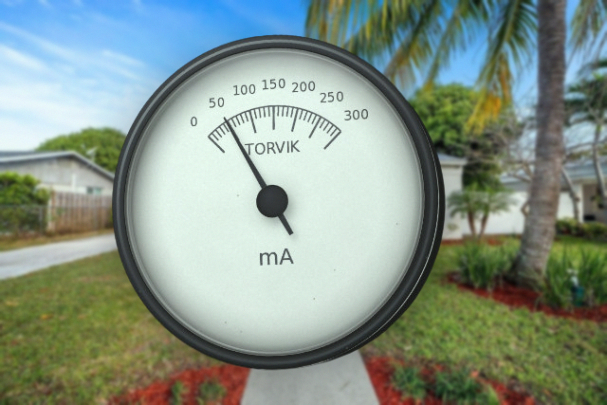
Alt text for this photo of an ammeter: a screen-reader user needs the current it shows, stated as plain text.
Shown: 50 mA
